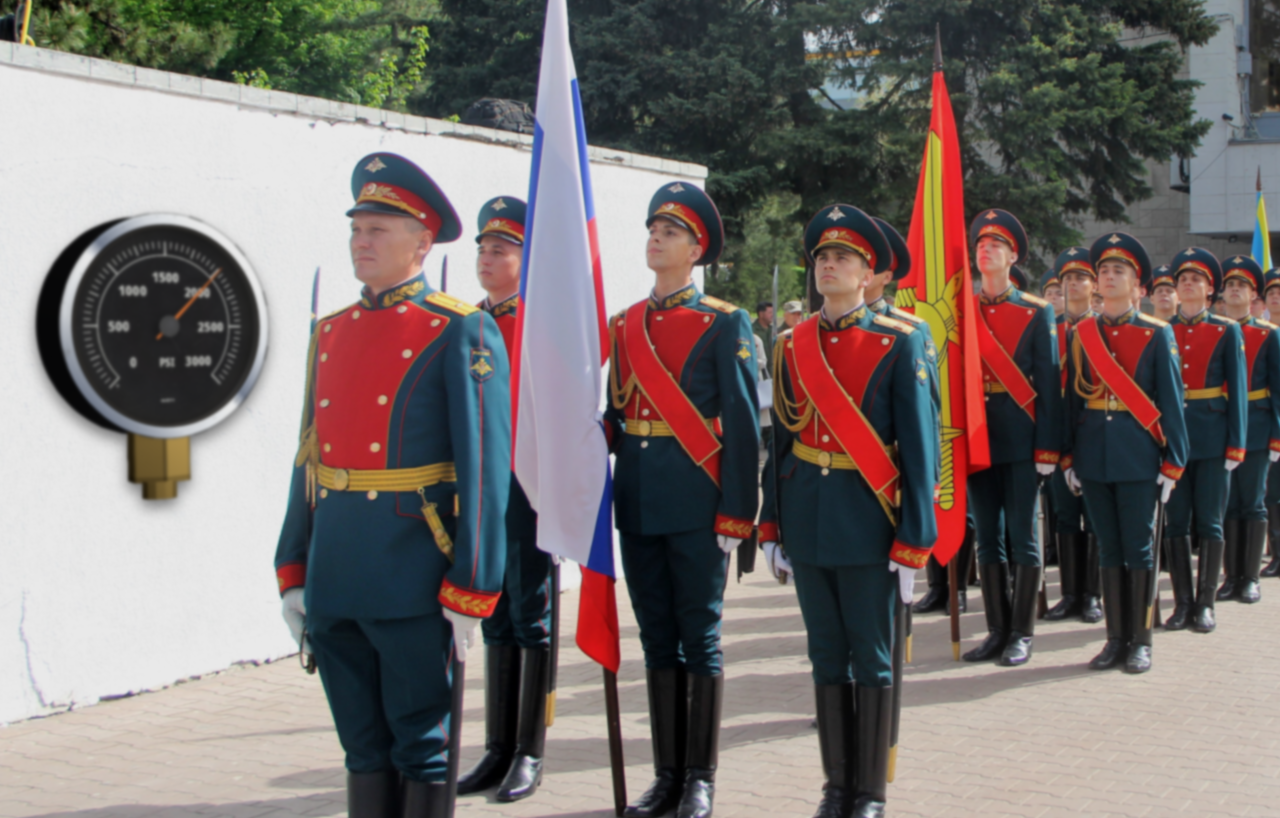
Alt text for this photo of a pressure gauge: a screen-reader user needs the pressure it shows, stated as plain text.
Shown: 2000 psi
